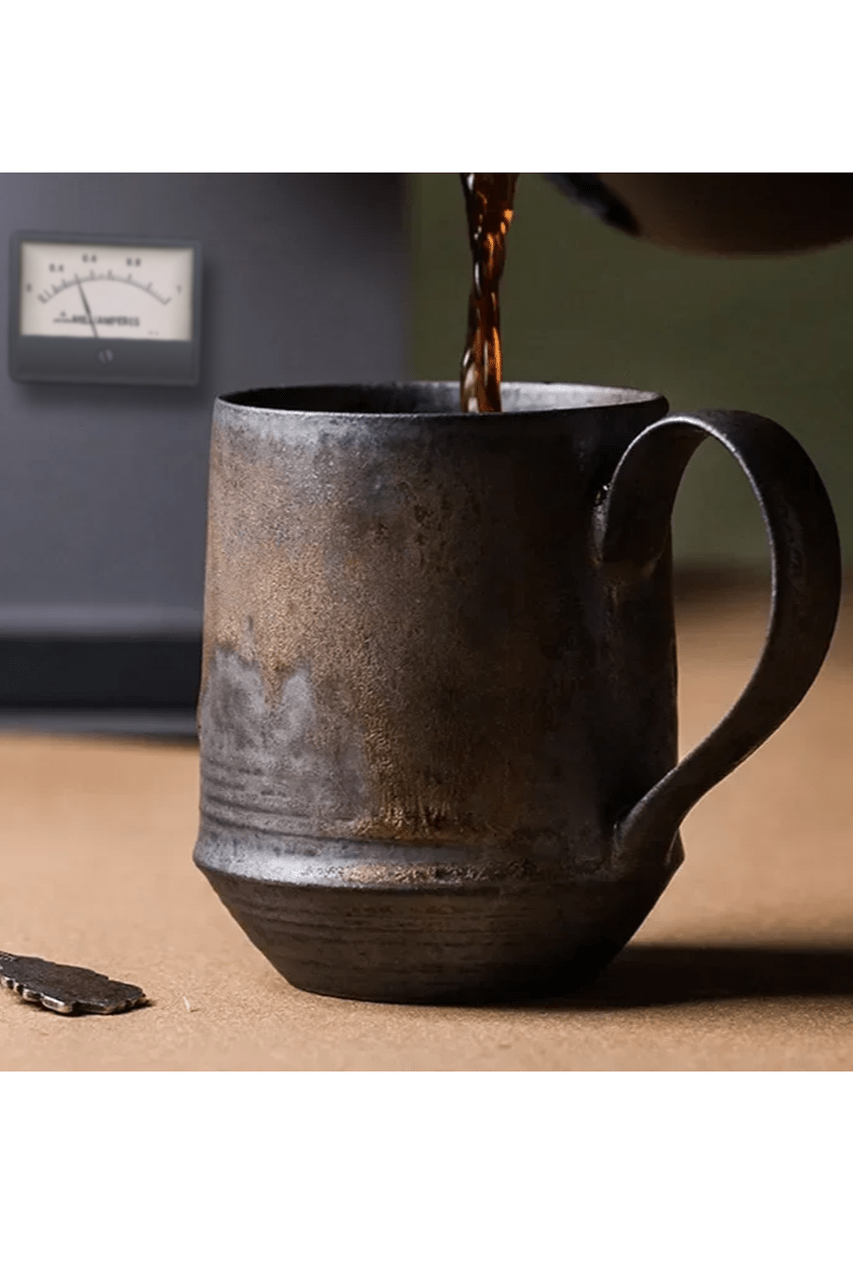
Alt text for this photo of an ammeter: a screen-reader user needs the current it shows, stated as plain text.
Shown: 0.5 mA
